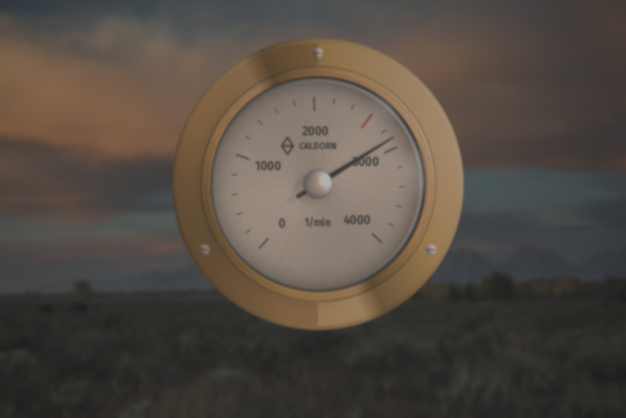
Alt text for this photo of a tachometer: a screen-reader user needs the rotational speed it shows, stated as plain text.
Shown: 2900 rpm
